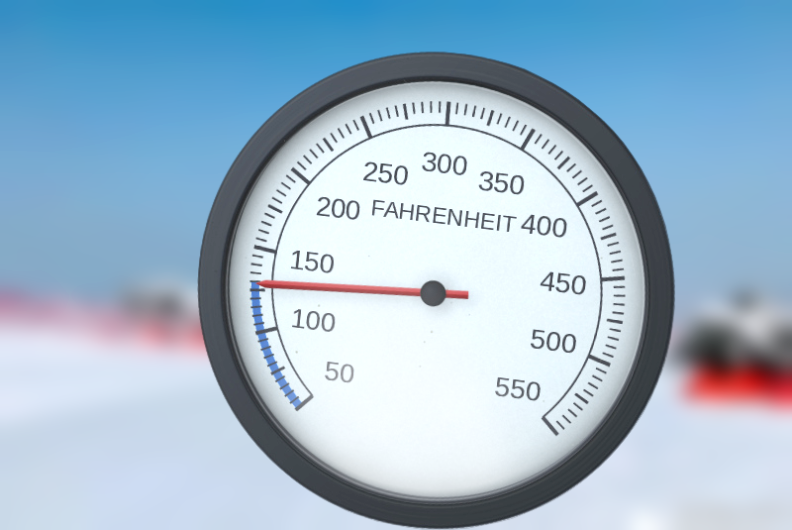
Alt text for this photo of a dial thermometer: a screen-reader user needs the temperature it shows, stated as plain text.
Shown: 130 °F
